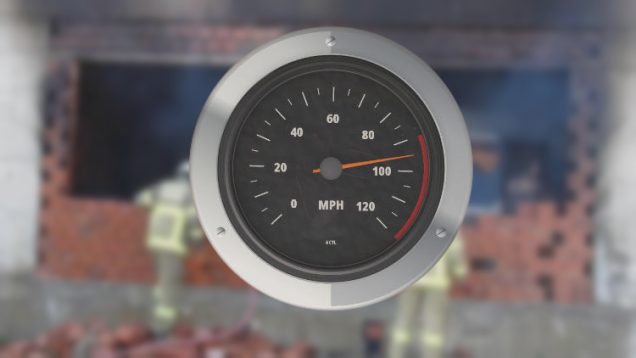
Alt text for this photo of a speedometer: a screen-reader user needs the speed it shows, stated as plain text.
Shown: 95 mph
